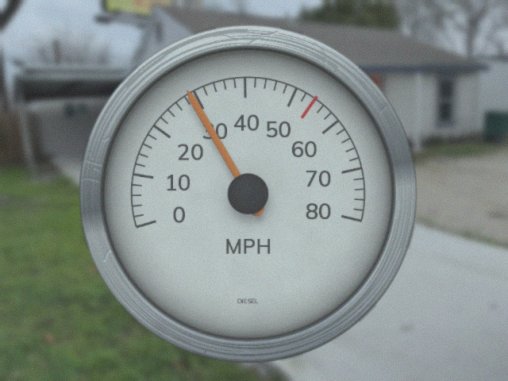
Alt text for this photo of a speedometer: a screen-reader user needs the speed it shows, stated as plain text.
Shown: 29 mph
